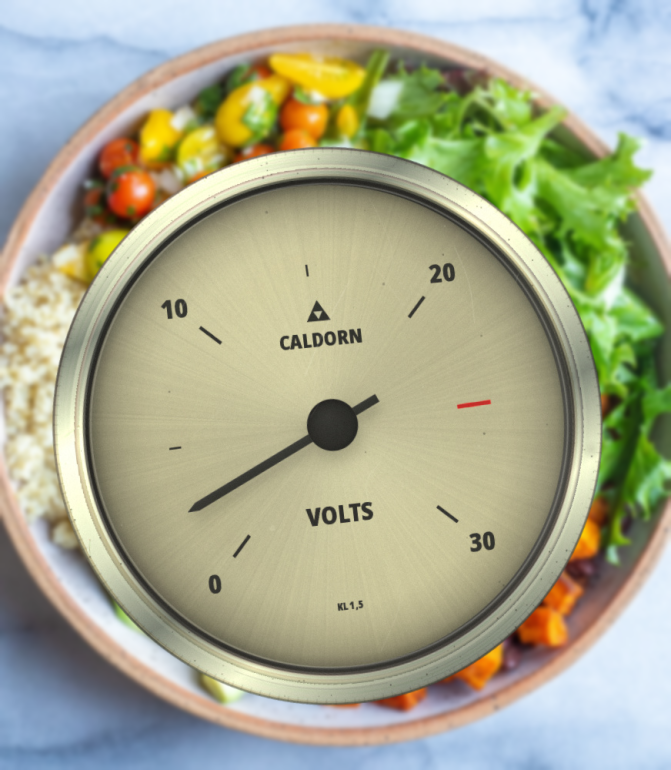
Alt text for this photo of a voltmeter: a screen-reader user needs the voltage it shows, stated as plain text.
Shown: 2.5 V
